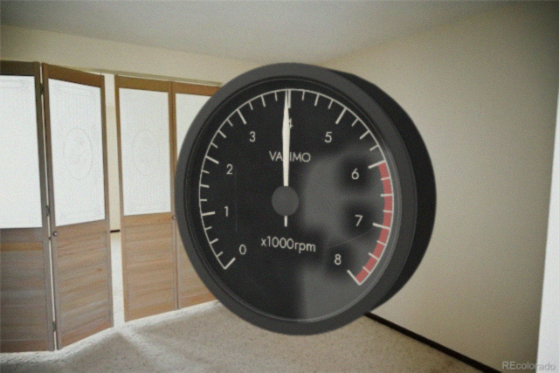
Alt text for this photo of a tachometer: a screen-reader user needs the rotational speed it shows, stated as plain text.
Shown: 4000 rpm
